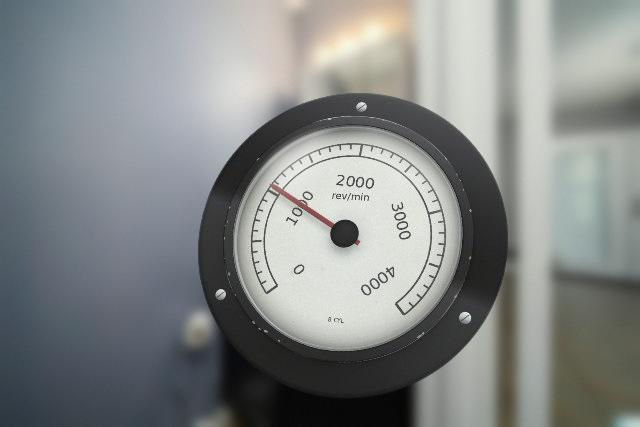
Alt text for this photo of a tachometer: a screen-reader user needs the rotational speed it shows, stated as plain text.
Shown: 1050 rpm
